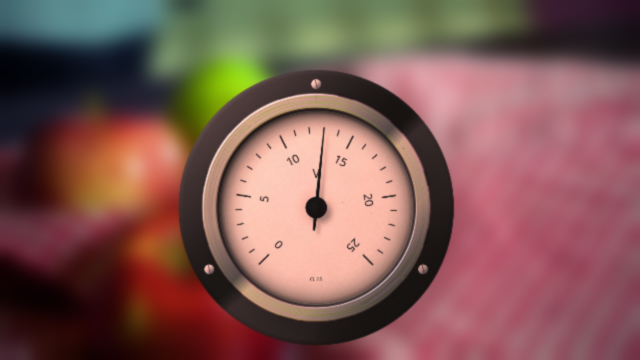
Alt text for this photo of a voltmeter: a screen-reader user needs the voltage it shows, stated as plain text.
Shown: 13 V
